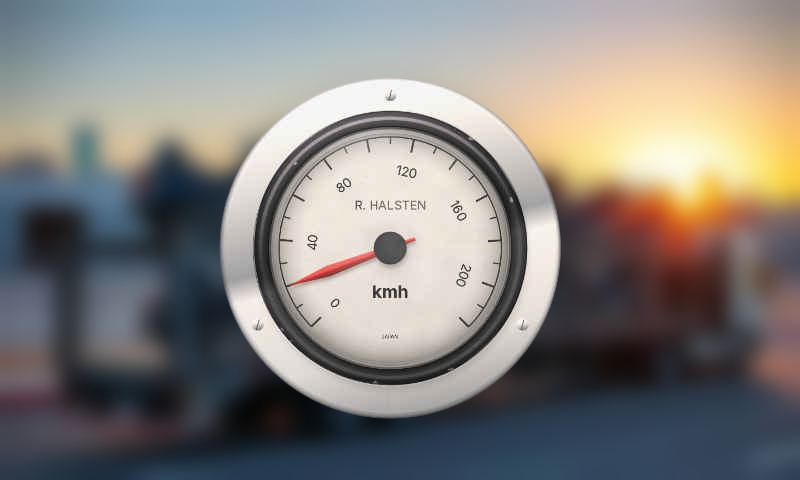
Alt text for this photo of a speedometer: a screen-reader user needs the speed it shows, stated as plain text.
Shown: 20 km/h
